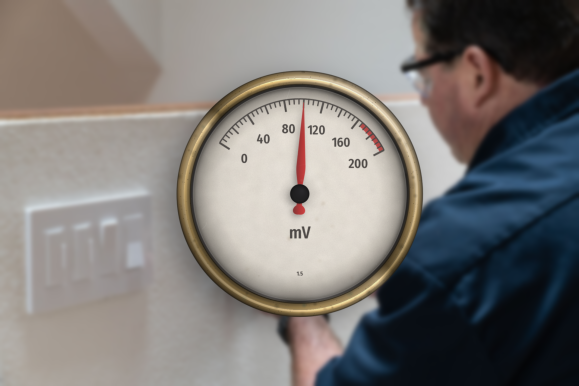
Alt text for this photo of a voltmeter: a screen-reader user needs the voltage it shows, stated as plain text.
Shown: 100 mV
